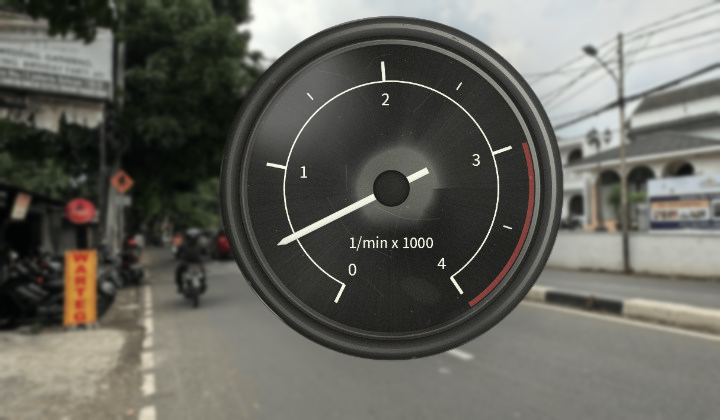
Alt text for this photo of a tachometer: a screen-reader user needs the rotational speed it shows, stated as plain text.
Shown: 500 rpm
